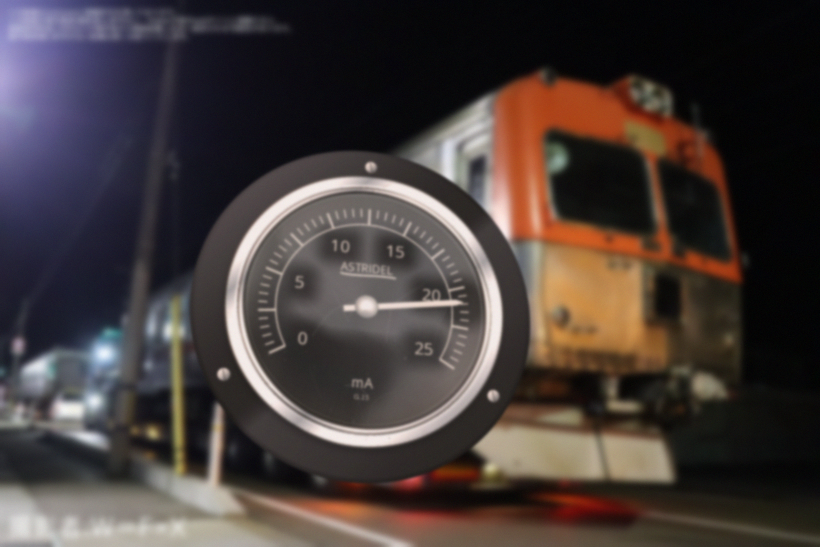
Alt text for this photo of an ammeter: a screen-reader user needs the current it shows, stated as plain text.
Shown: 21 mA
